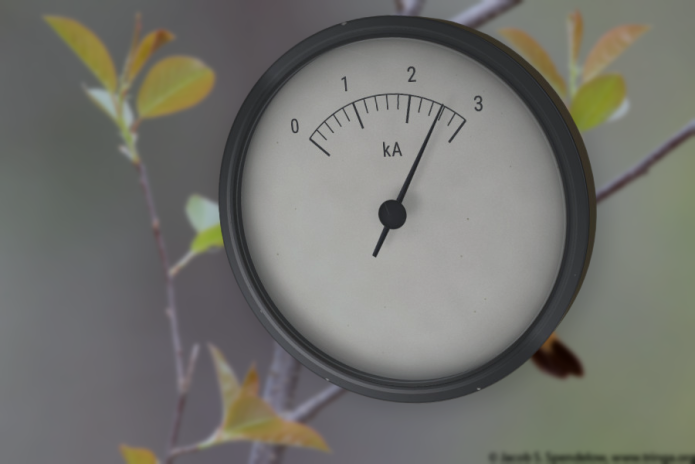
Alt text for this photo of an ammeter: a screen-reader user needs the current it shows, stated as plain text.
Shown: 2.6 kA
